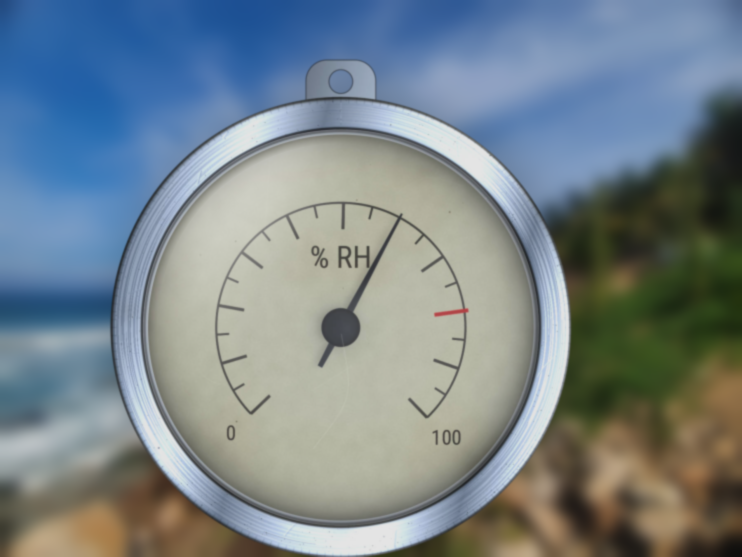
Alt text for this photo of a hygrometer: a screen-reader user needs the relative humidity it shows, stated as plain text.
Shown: 60 %
